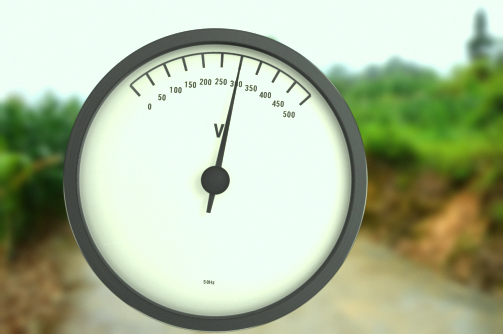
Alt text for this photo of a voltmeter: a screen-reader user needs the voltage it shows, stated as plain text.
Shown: 300 V
